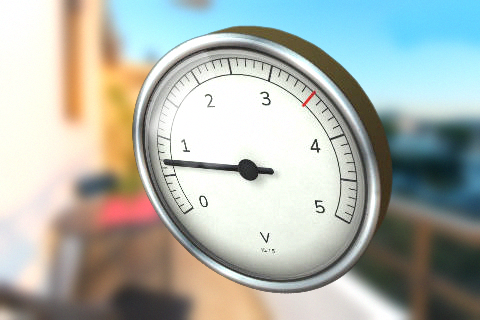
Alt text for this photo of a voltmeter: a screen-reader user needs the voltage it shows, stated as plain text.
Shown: 0.7 V
